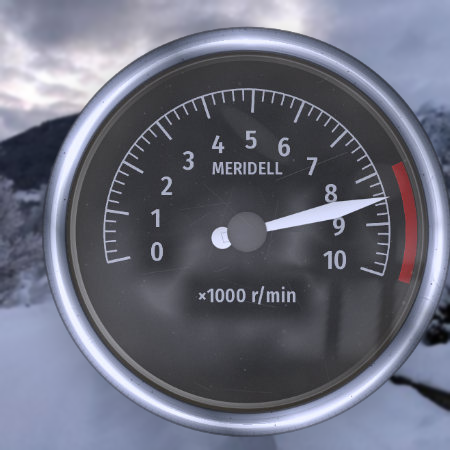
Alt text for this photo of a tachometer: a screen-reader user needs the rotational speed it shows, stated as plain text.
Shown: 8500 rpm
